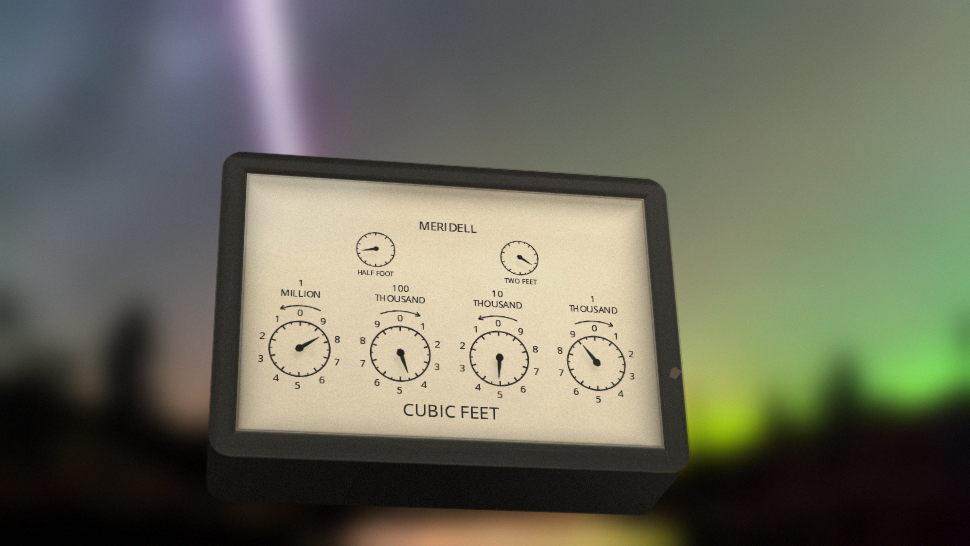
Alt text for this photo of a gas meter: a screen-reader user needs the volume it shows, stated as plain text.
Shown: 844900 ft³
